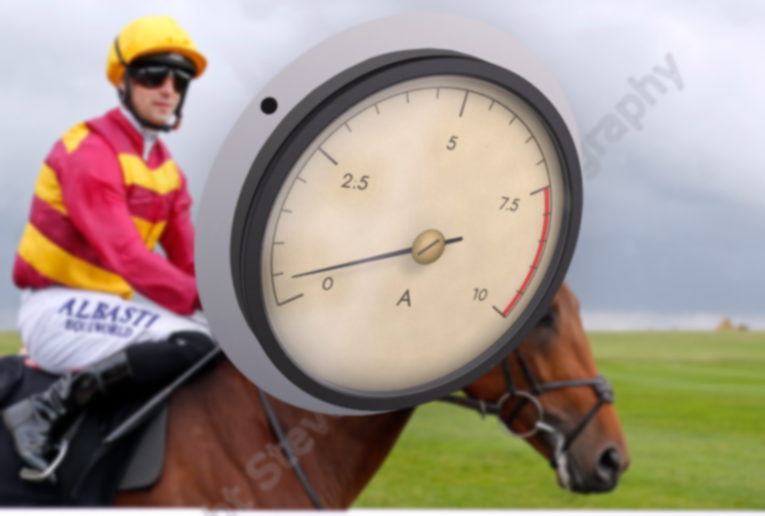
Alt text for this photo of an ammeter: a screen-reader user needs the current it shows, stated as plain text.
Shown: 0.5 A
